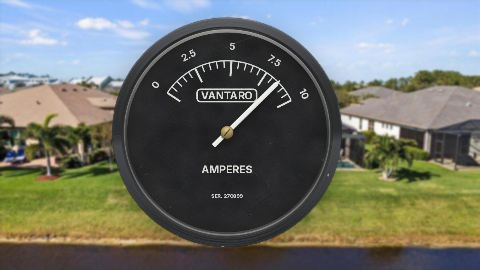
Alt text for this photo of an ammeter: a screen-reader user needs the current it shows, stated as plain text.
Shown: 8.5 A
